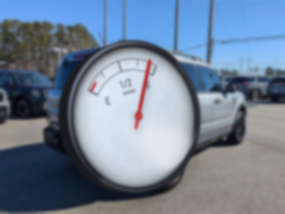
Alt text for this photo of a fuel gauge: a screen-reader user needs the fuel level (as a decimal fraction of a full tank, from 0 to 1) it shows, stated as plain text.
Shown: 0.875
